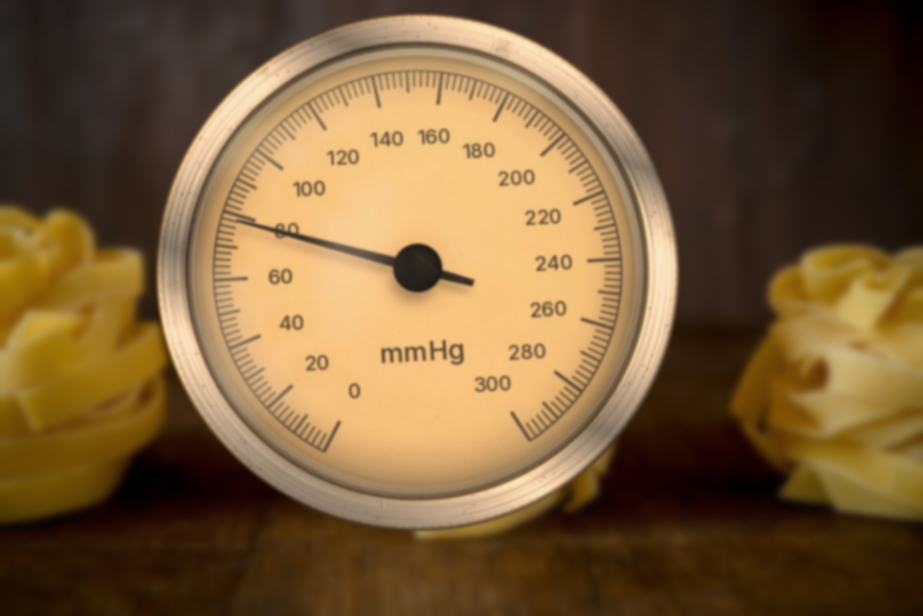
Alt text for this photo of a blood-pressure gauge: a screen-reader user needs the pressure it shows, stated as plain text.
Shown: 78 mmHg
